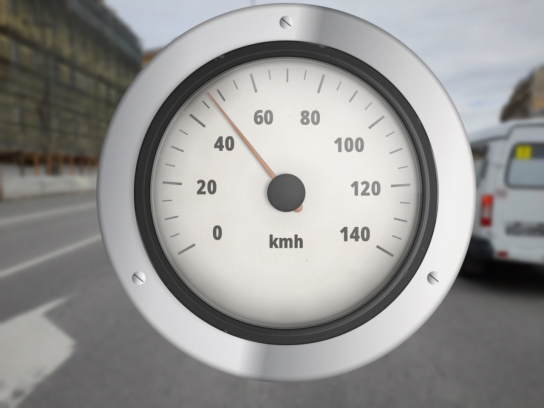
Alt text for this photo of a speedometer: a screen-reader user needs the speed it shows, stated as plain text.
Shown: 47.5 km/h
